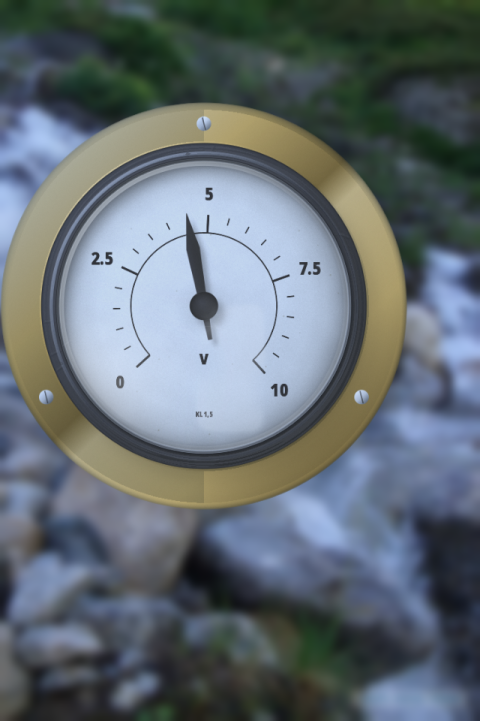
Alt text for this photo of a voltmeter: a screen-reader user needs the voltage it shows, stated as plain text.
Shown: 4.5 V
